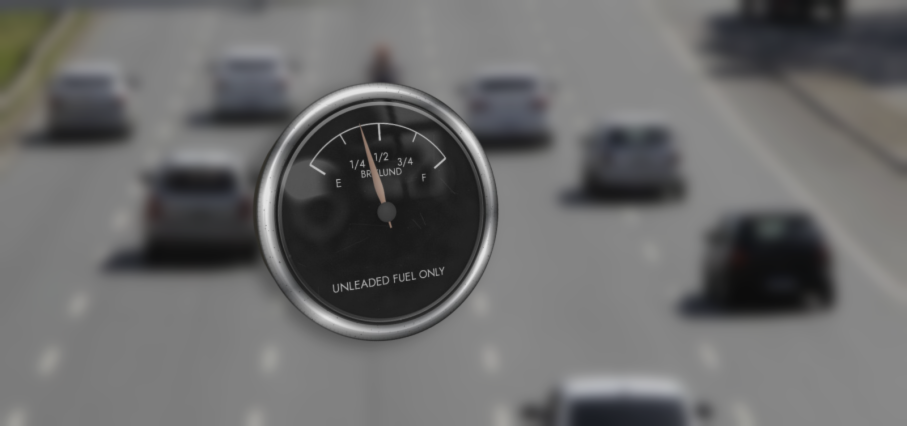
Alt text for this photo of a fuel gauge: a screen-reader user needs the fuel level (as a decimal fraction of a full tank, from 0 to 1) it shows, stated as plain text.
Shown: 0.375
